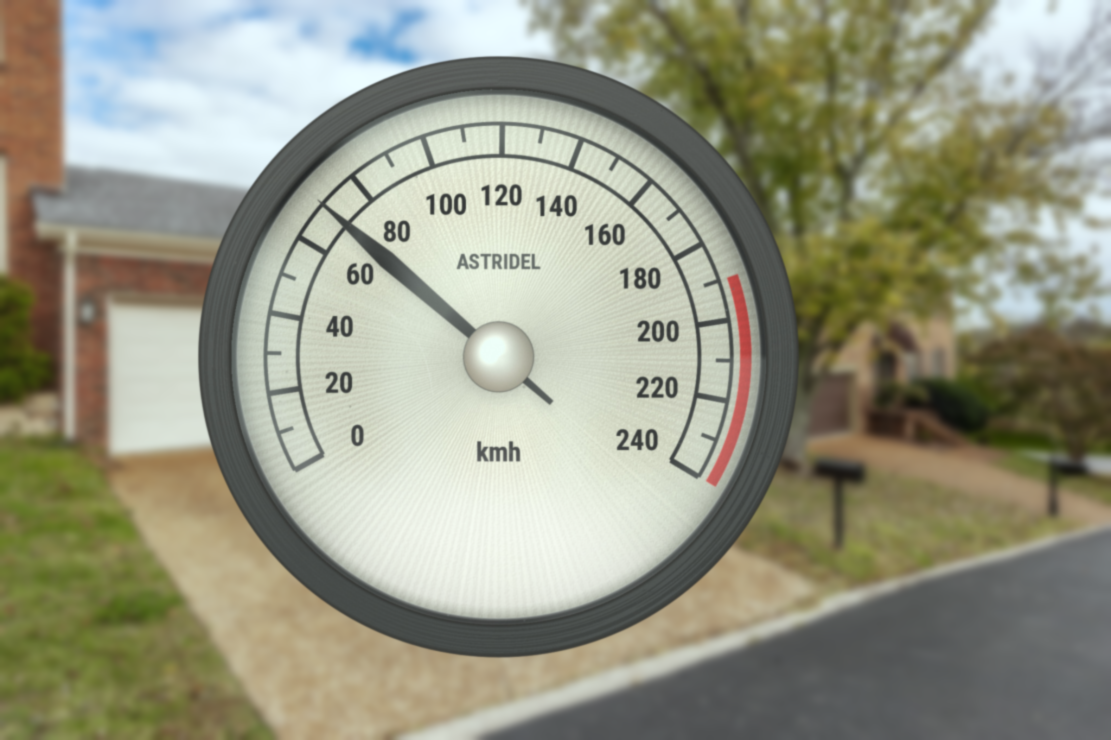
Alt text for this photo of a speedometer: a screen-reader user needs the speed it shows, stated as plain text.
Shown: 70 km/h
